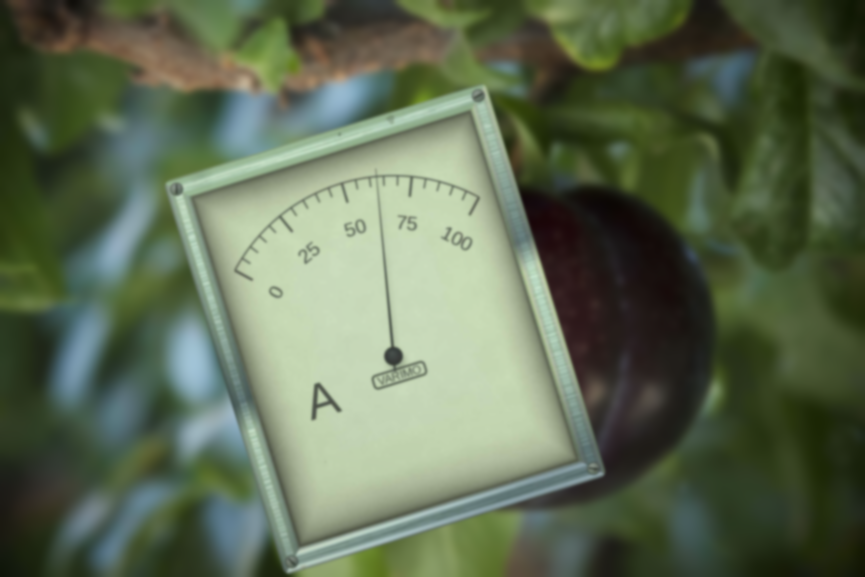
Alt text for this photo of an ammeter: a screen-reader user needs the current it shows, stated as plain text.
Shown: 62.5 A
